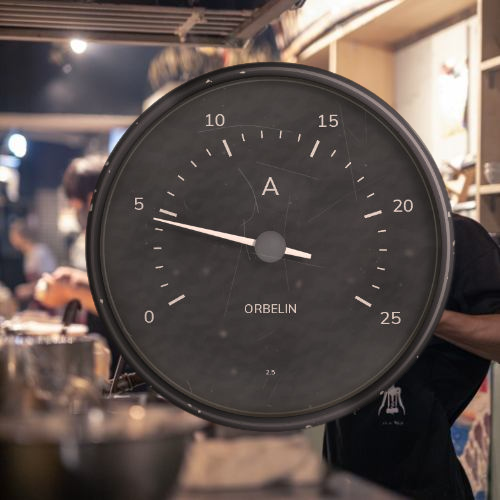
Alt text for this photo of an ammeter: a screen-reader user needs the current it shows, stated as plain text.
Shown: 4.5 A
